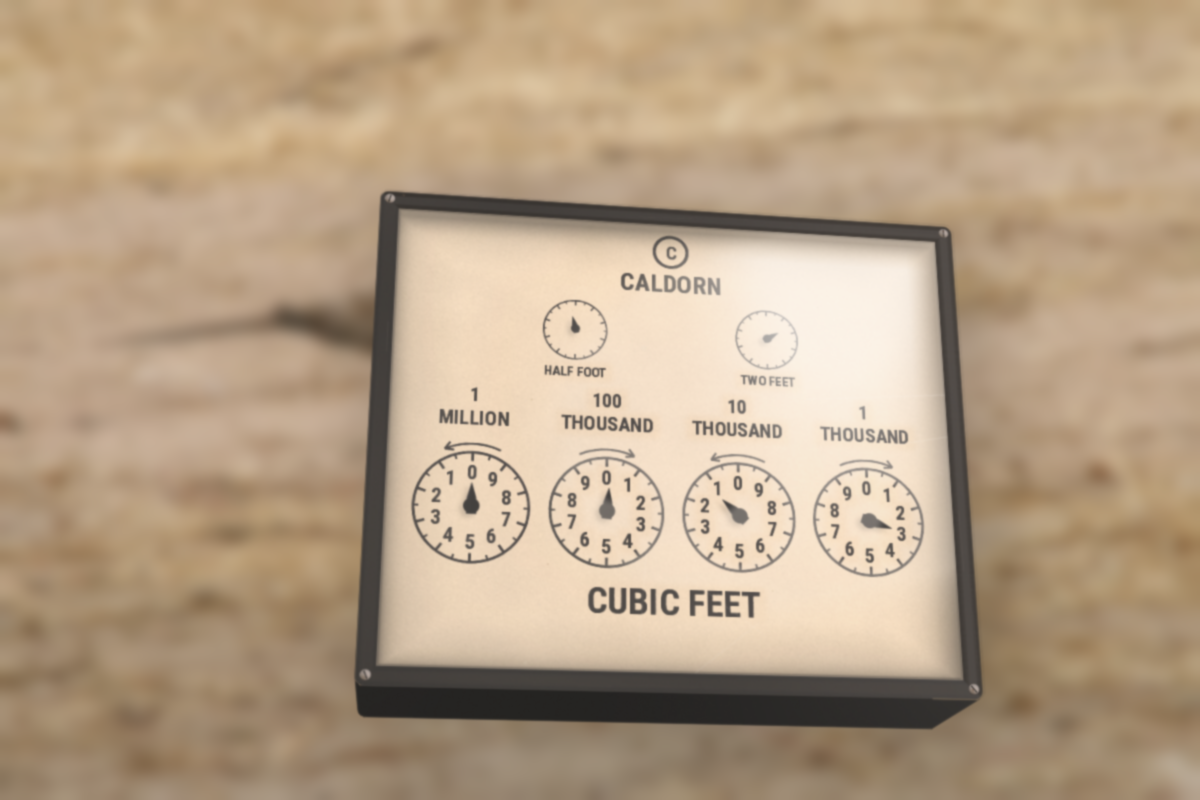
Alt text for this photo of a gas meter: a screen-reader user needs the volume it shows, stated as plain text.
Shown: 1300 ft³
